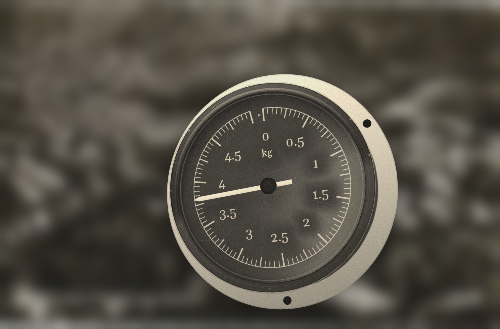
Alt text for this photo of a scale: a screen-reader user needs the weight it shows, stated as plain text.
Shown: 3.8 kg
